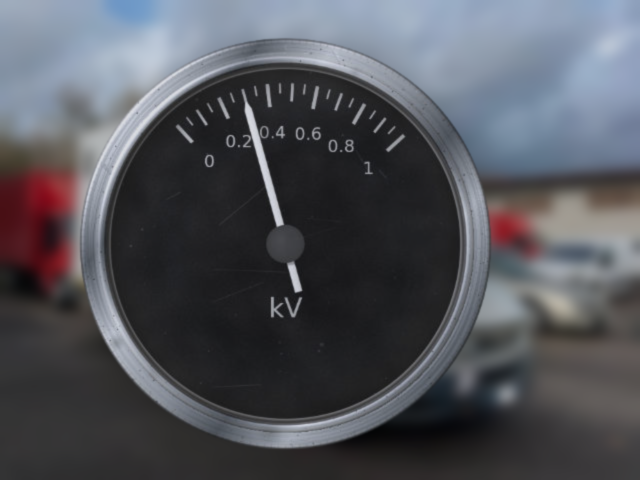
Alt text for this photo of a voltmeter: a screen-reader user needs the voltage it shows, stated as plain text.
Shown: 0.3 kV
